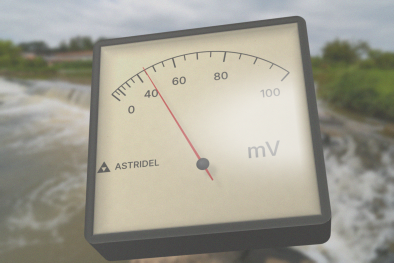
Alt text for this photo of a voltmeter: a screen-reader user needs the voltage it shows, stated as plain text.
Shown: 45 mV
